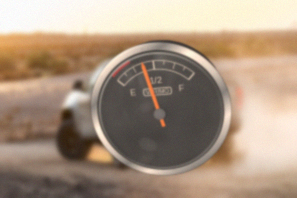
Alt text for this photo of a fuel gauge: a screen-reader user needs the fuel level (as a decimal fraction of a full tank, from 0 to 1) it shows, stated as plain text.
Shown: 0.375
